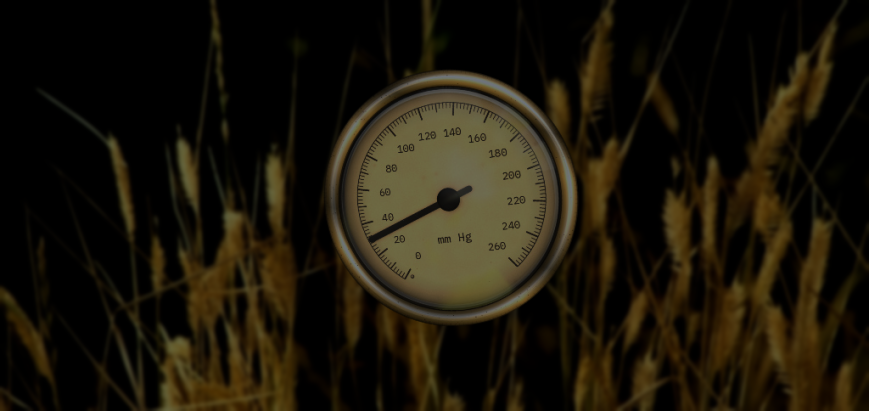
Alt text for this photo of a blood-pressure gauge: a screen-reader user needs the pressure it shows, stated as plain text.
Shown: 30 mmHg
